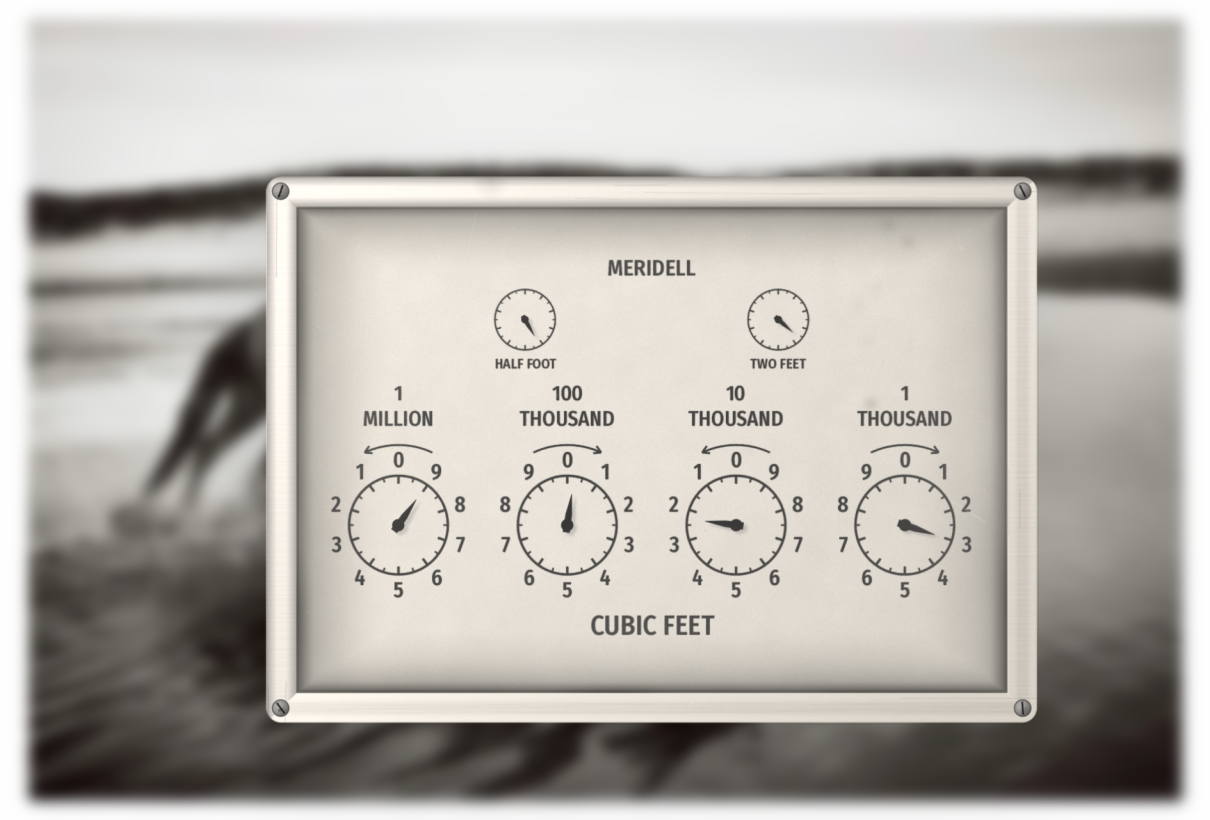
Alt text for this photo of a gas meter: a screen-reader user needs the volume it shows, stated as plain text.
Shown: 902300 ft³
